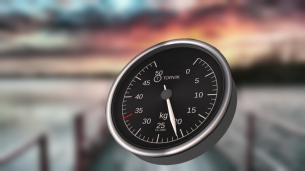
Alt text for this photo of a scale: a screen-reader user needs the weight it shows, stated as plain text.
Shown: 21 kg
